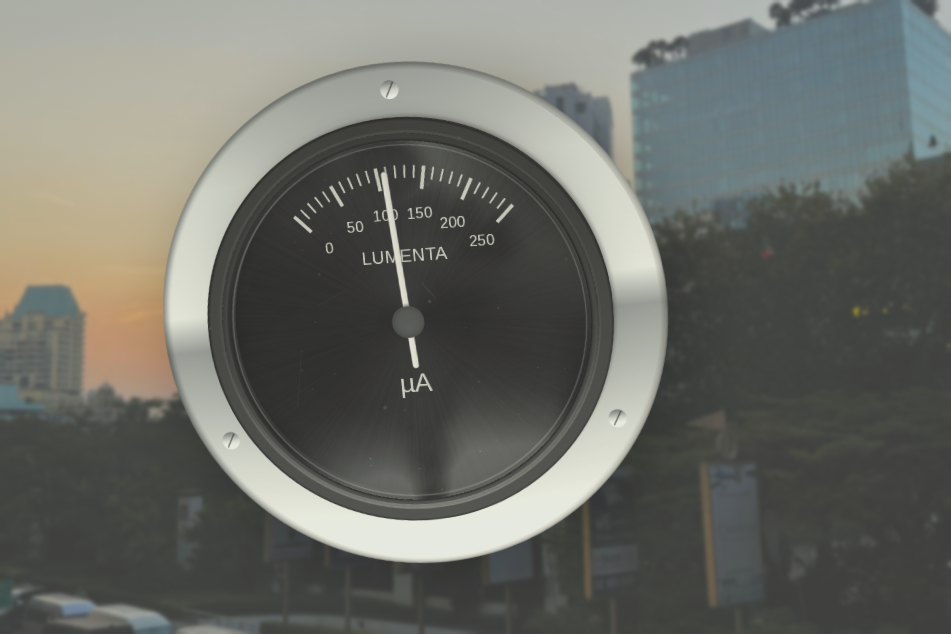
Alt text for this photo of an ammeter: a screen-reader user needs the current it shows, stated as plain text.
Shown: 110 µA
